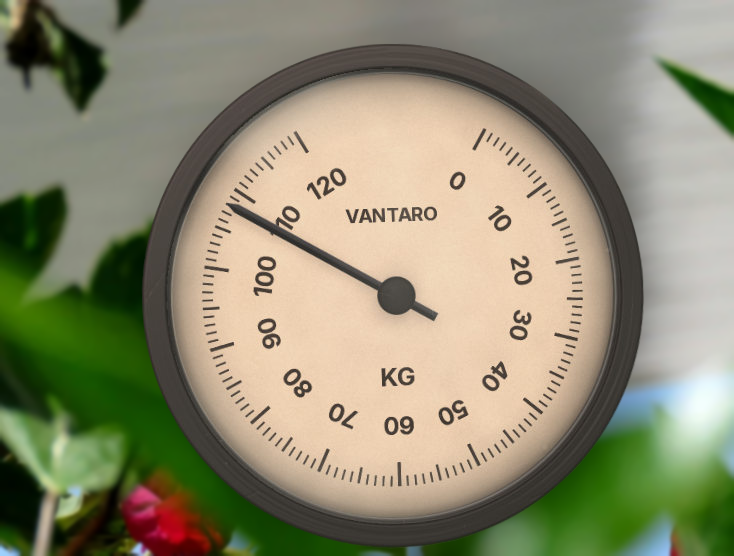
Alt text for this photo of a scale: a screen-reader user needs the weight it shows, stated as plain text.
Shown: 108 kg
